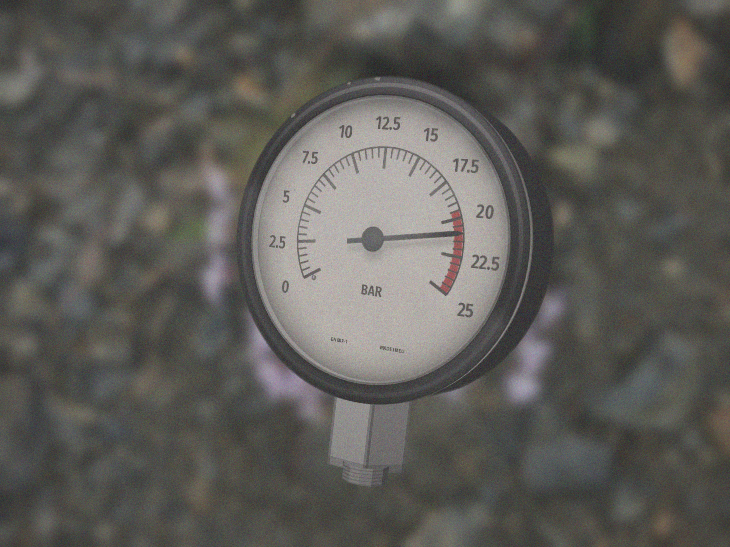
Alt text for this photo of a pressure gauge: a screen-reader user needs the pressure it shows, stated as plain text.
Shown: 21 bar
